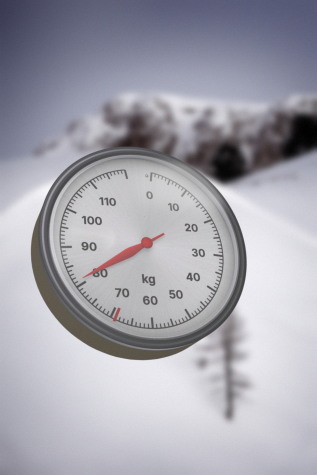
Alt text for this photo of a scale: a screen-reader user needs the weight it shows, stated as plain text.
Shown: 81 kg
